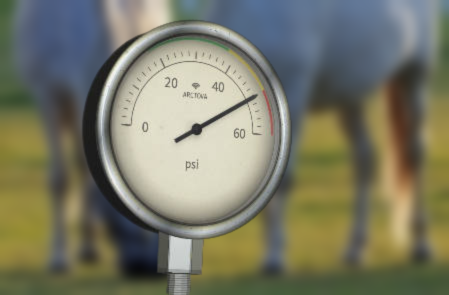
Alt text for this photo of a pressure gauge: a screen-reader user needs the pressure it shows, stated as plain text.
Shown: 50 psi
